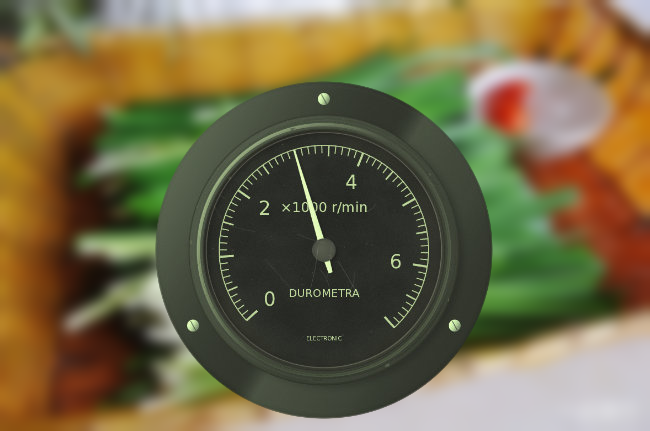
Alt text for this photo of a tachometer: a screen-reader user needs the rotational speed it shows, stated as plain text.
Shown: 3000 rpm
